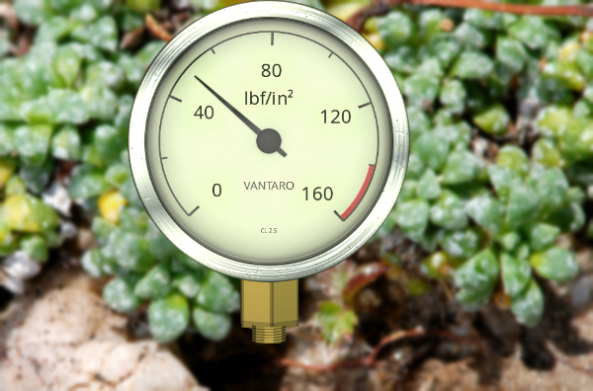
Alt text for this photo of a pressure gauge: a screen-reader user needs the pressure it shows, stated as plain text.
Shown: 50 psi
